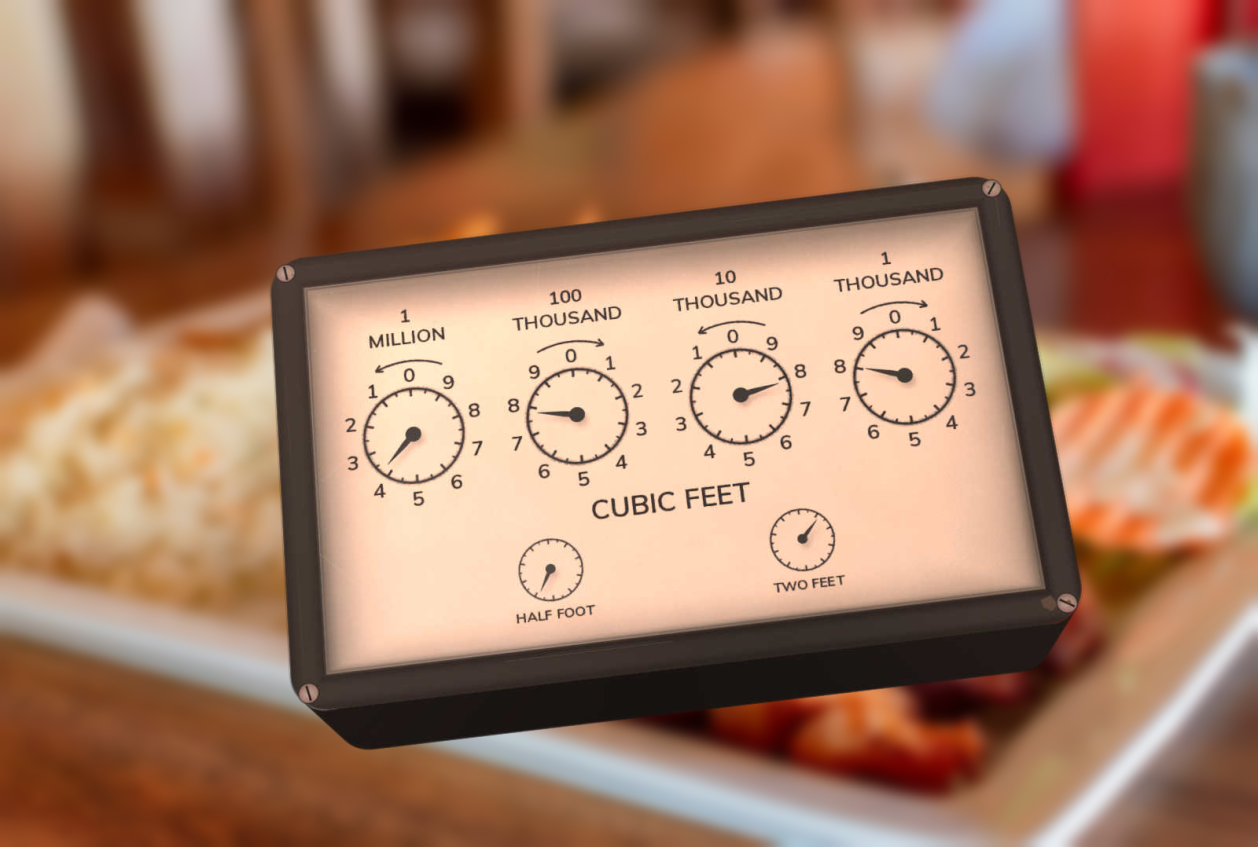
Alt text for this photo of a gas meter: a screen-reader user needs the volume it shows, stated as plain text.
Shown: 377800 ft³
